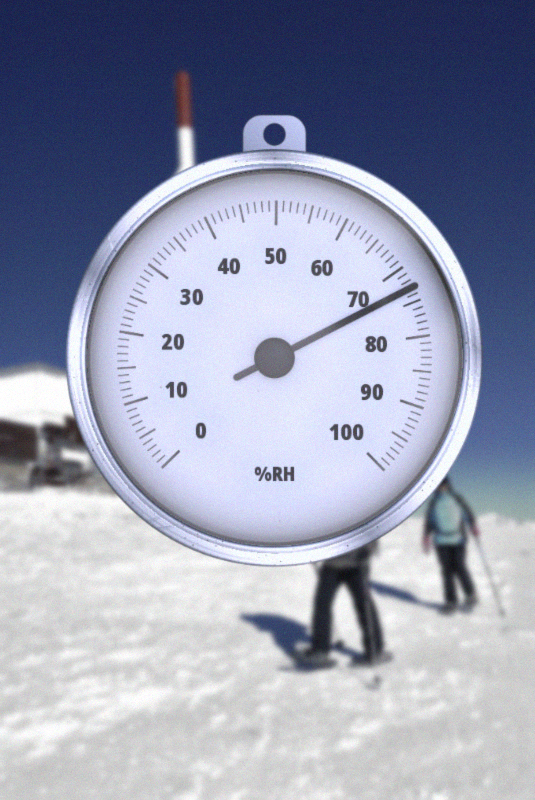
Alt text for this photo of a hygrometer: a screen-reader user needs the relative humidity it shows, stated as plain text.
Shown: 73 %
